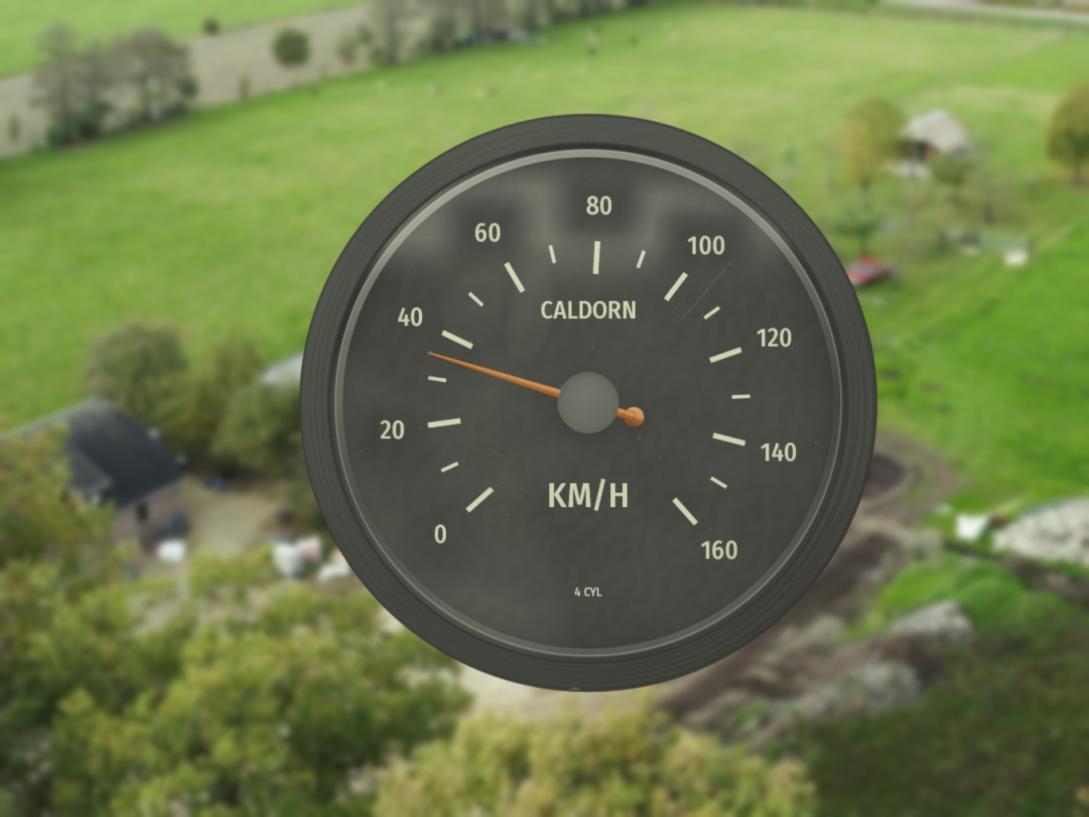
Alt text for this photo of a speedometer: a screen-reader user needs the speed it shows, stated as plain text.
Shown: 35 km/h
